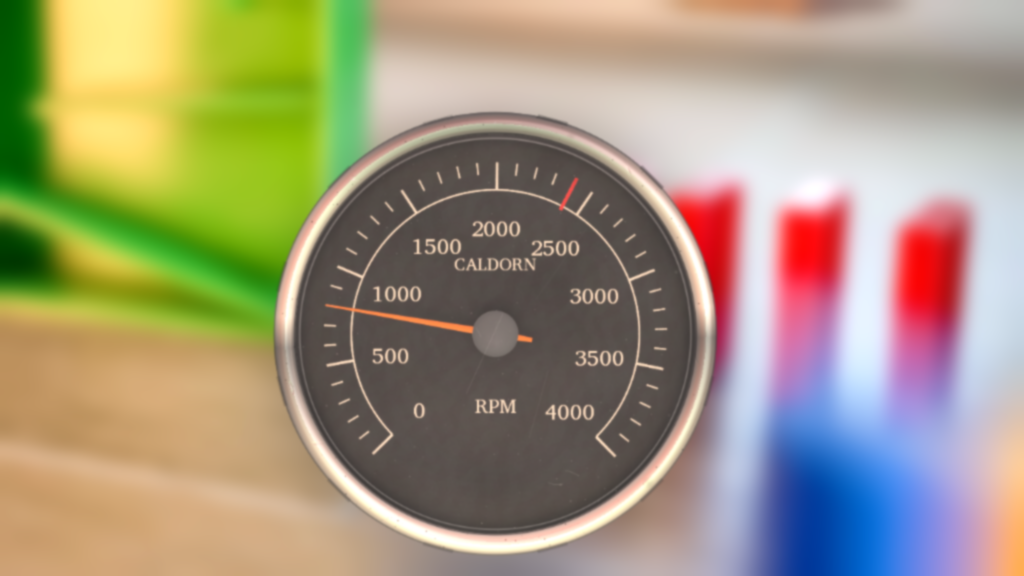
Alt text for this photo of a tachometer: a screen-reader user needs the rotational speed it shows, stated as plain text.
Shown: 800 rpm
